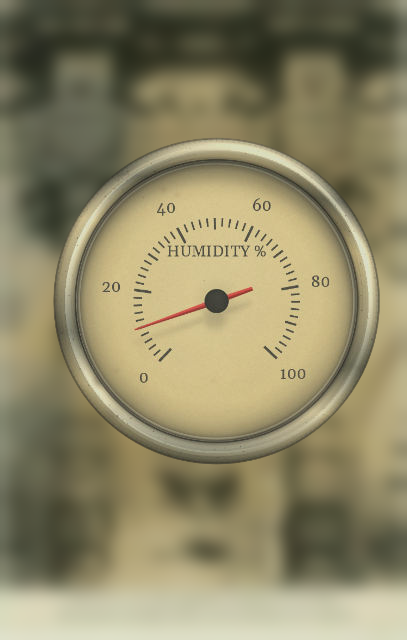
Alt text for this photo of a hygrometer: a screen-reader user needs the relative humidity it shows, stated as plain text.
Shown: 10 %
